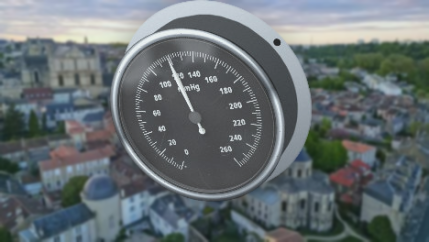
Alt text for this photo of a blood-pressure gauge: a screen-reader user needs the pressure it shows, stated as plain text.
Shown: 120 mmHg
